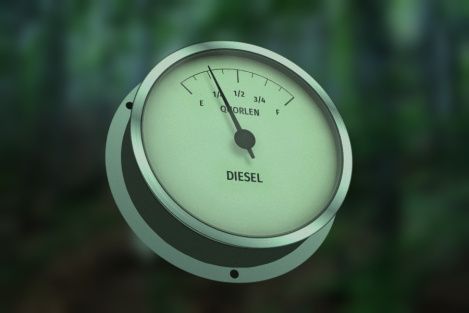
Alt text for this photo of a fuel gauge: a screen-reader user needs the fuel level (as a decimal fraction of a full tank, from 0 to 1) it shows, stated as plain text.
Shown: 0.25
